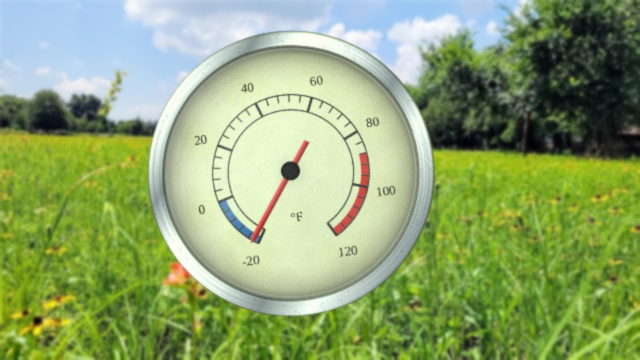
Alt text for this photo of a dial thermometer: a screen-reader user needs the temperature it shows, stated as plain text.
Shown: -18 °F
